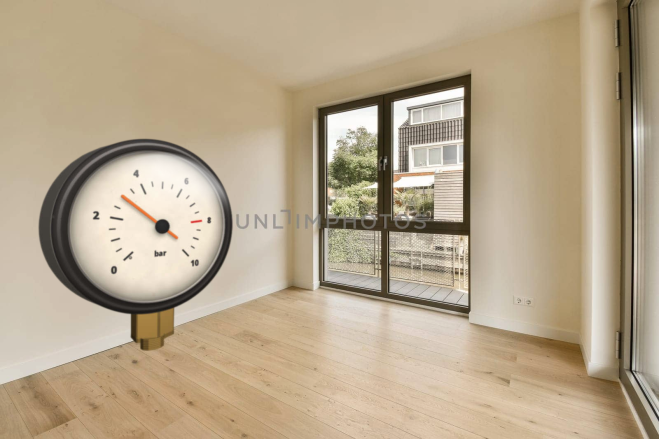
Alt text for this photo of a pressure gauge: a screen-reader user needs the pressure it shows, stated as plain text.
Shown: 3 bar
